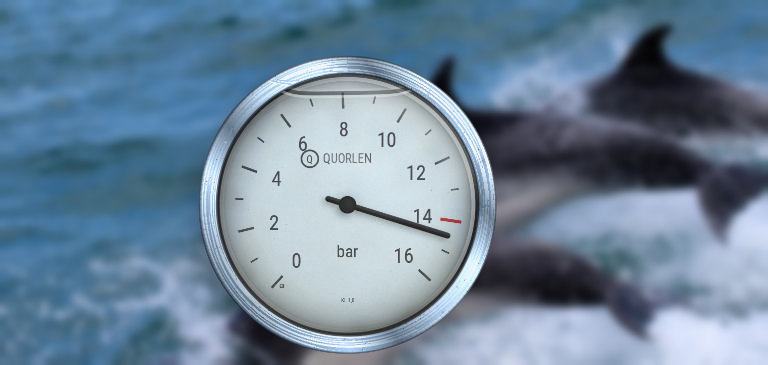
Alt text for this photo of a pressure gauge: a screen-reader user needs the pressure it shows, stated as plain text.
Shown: 14.5 bar
